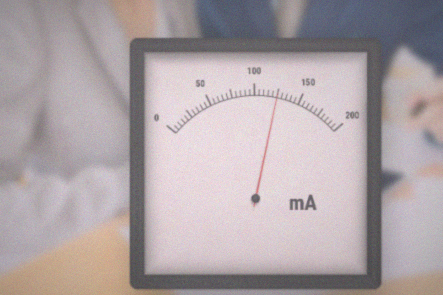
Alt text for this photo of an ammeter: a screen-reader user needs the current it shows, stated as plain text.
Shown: 125 mA
